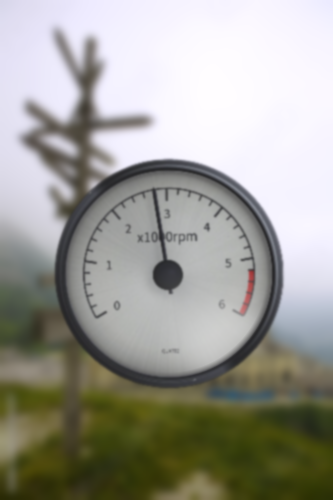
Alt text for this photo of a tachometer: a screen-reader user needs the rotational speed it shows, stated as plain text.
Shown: 2800 rpm
